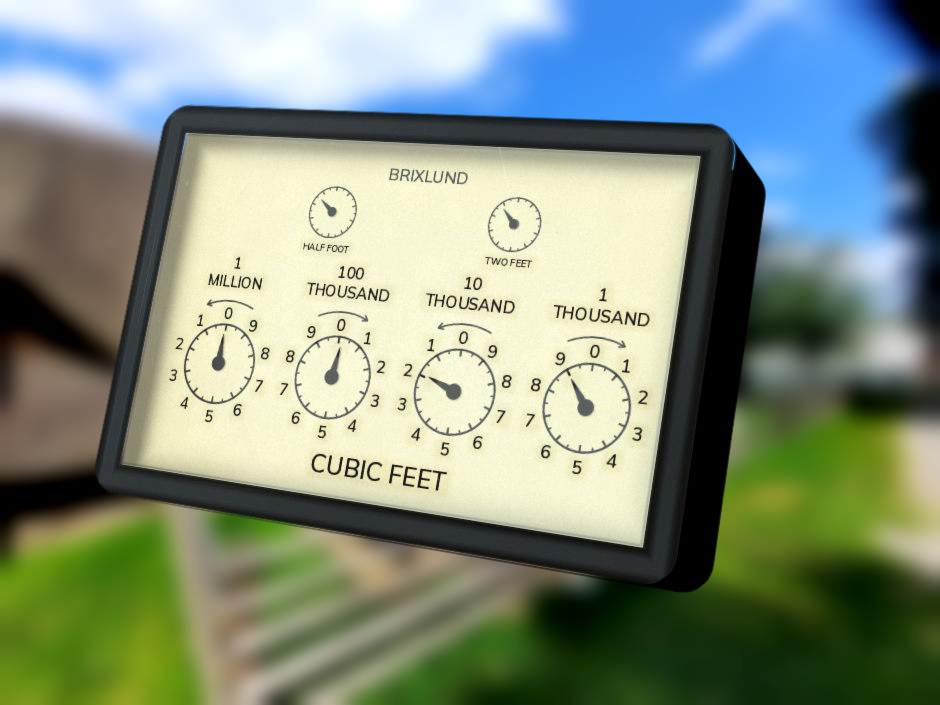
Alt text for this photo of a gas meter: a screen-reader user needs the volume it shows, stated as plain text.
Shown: 1900 ft³
